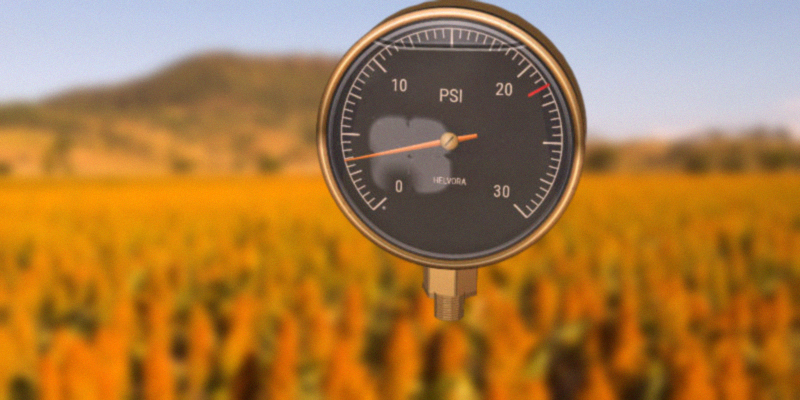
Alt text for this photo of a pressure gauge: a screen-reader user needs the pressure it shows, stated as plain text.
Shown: 3.5 psi
